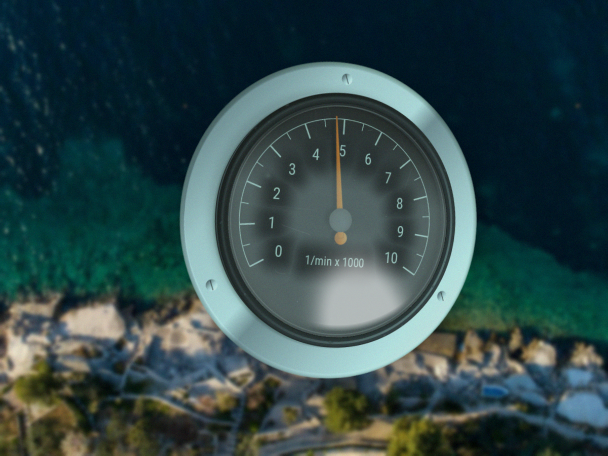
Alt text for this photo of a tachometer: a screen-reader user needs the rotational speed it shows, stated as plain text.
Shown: 4750 rpm
